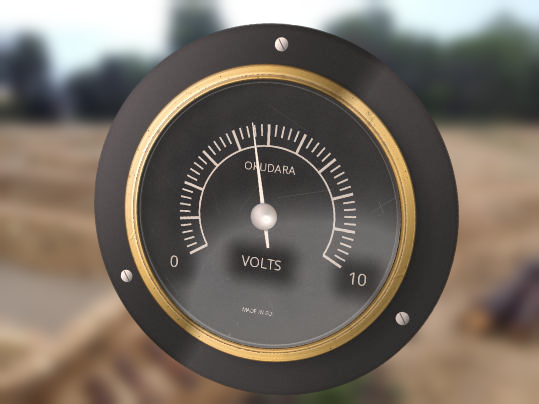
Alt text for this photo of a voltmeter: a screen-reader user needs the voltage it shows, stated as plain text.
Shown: 4.6 V
